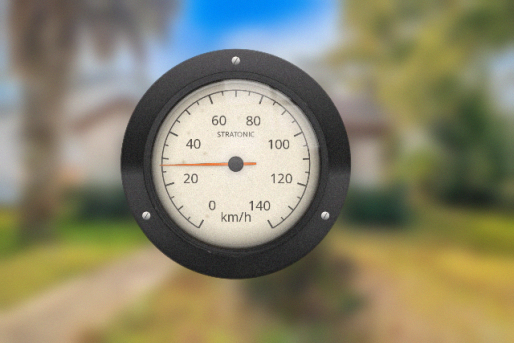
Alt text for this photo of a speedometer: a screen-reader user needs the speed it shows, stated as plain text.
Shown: 27.5 km/h
